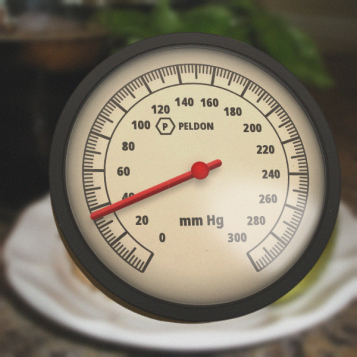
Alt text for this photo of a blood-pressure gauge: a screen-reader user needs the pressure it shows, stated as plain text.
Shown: 36 mmHg
